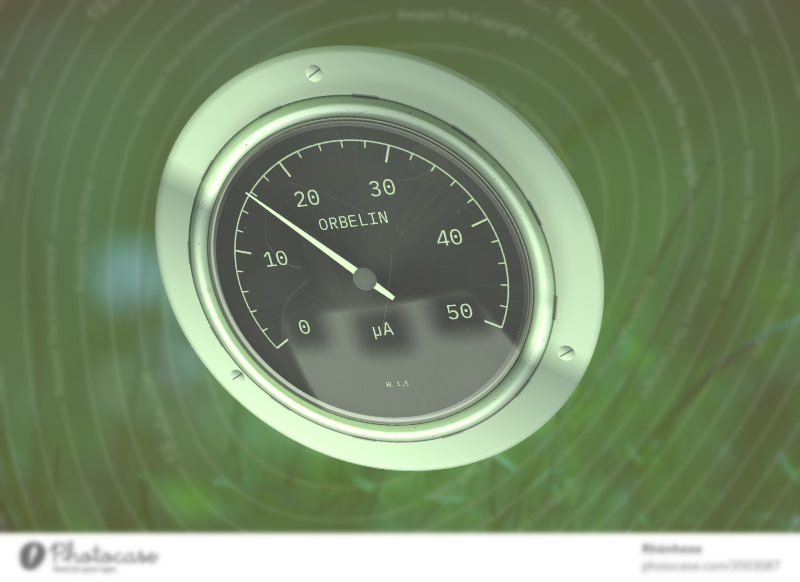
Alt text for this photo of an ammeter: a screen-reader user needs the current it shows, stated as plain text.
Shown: 16 µA
